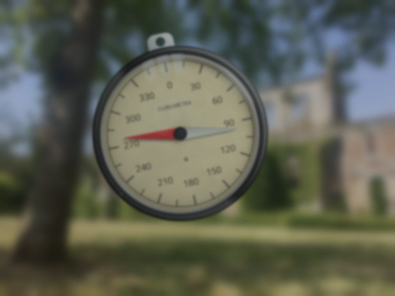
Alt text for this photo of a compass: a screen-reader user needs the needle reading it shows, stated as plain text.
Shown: 277.5 °
